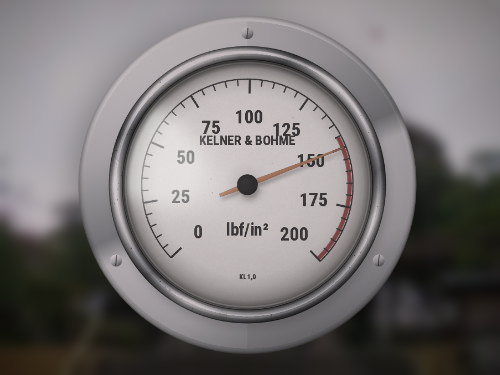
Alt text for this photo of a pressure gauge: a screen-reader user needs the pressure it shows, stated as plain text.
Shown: 150 psi
